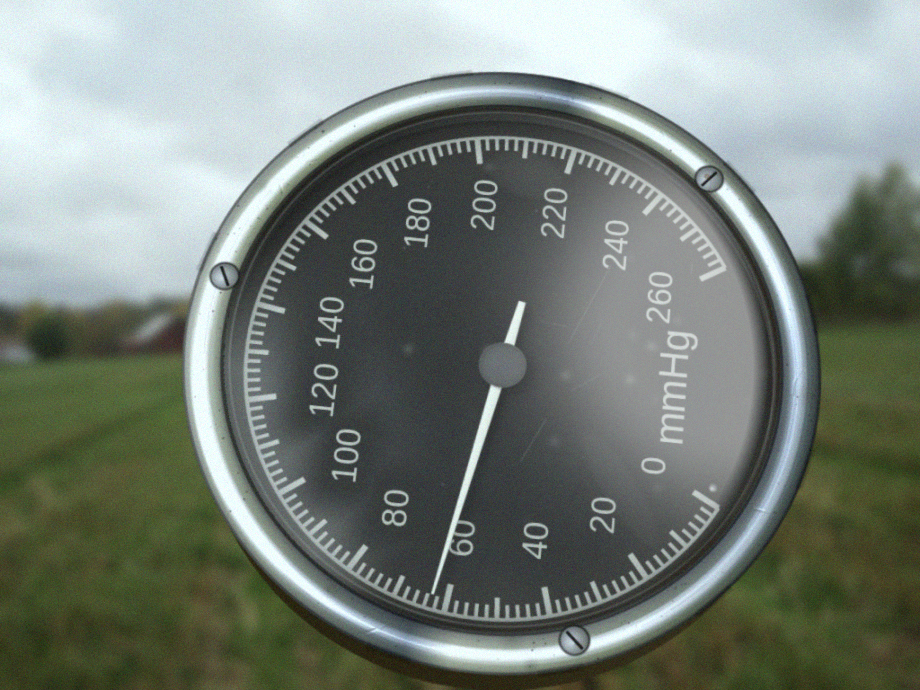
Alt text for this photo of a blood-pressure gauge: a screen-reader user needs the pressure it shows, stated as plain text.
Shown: 63 mmHg
